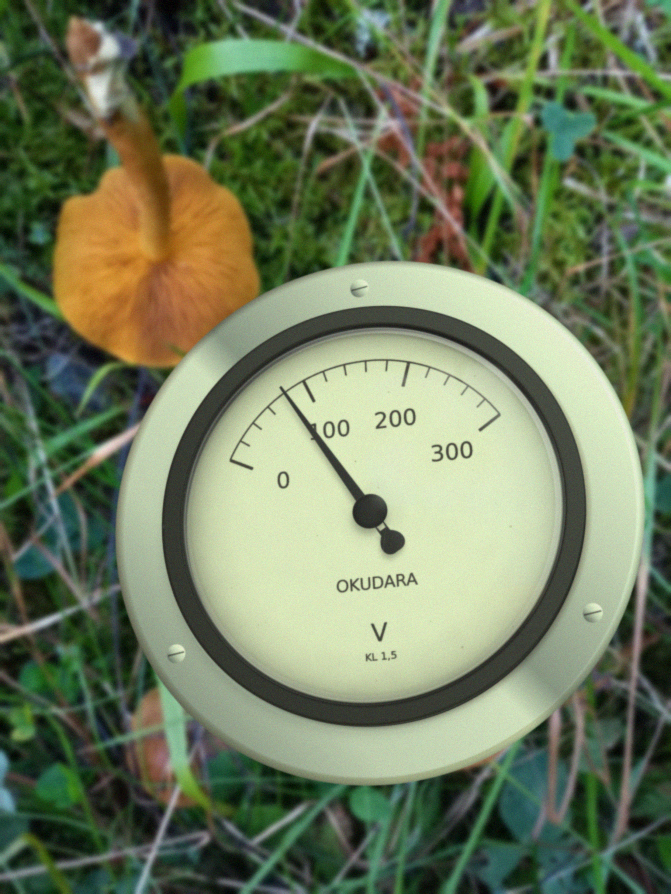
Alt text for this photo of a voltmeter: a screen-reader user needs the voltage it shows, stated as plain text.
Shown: 80 V
